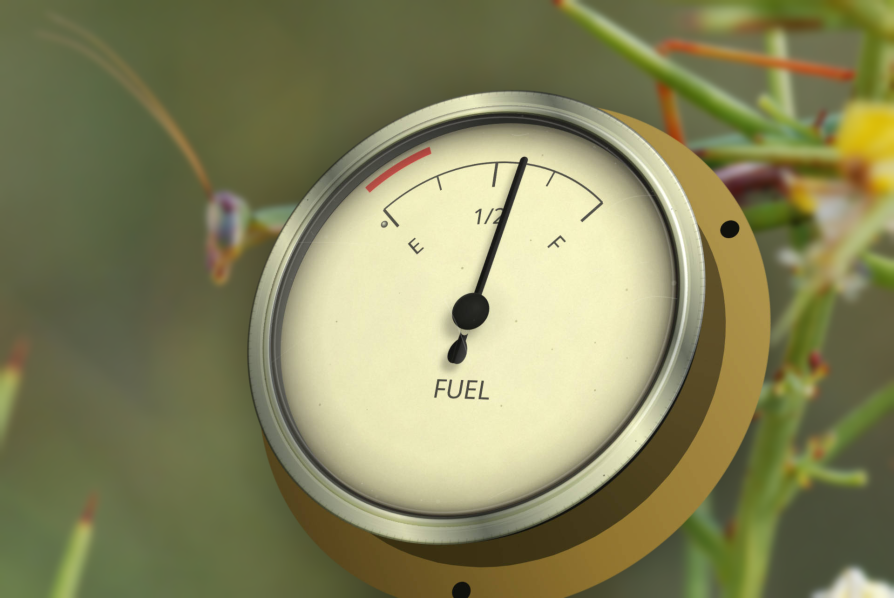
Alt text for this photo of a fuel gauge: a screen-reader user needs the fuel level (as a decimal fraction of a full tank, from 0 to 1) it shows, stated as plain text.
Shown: 0.625
